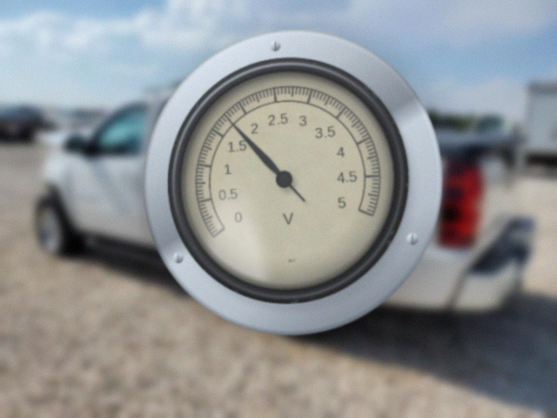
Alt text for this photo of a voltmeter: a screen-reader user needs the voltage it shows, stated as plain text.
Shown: 1.75 V
